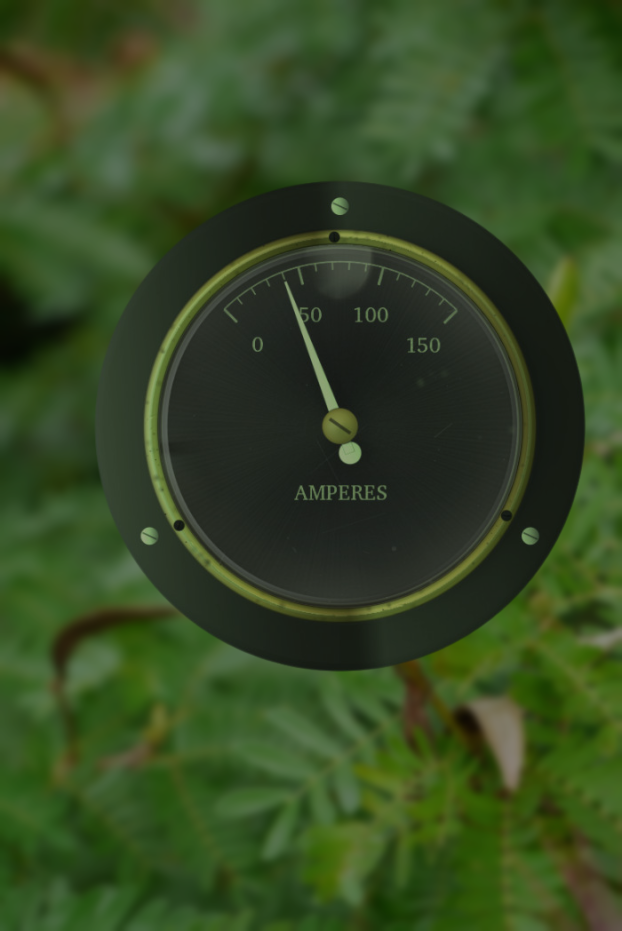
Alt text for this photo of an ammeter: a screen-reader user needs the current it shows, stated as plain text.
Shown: 40 A
